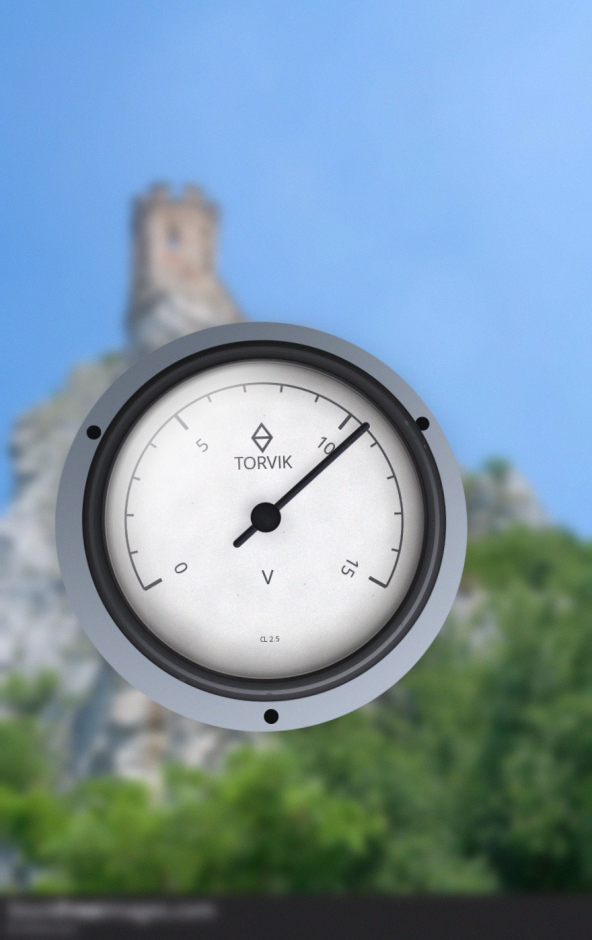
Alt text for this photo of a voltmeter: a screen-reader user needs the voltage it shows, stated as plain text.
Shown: 10.5 V
